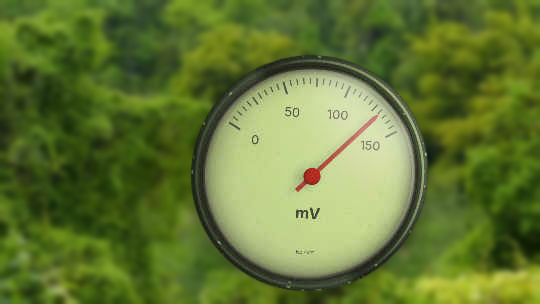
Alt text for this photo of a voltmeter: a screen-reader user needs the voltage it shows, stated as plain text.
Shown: 130 mV
